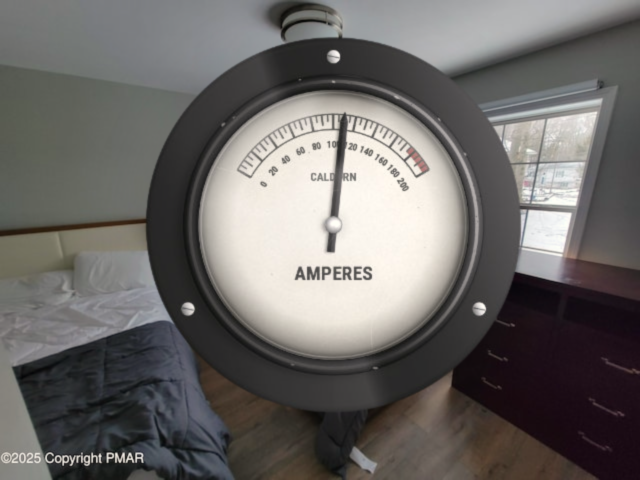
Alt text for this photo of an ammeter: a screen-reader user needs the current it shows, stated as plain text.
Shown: 110 A
